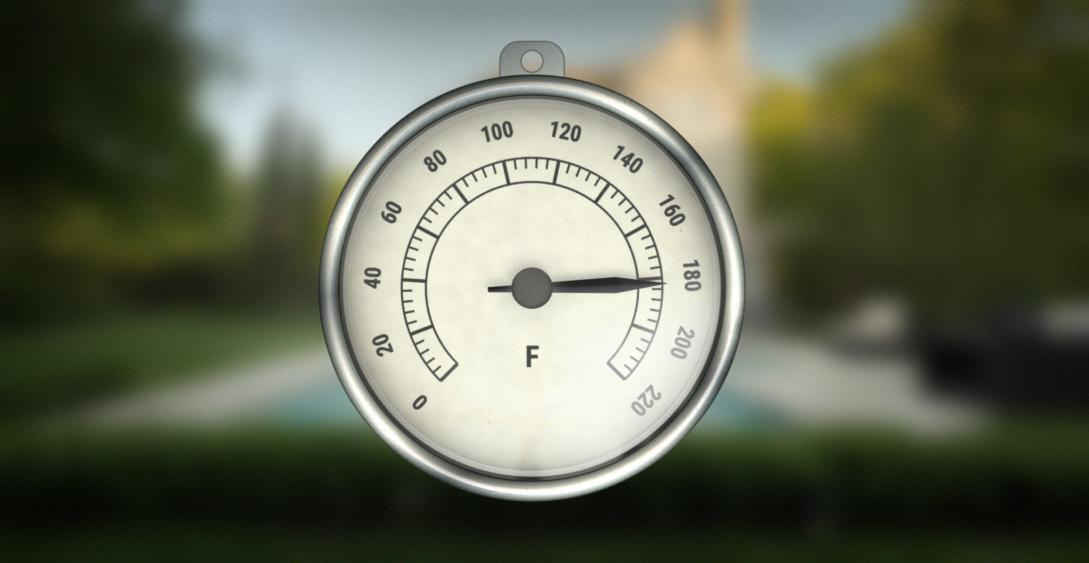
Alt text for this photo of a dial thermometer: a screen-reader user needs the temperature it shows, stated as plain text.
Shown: 182 °F
